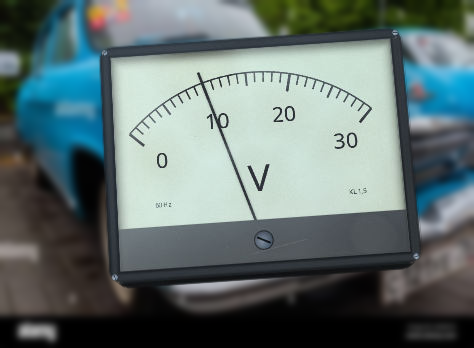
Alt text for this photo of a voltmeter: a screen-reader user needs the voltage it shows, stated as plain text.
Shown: 10 V
